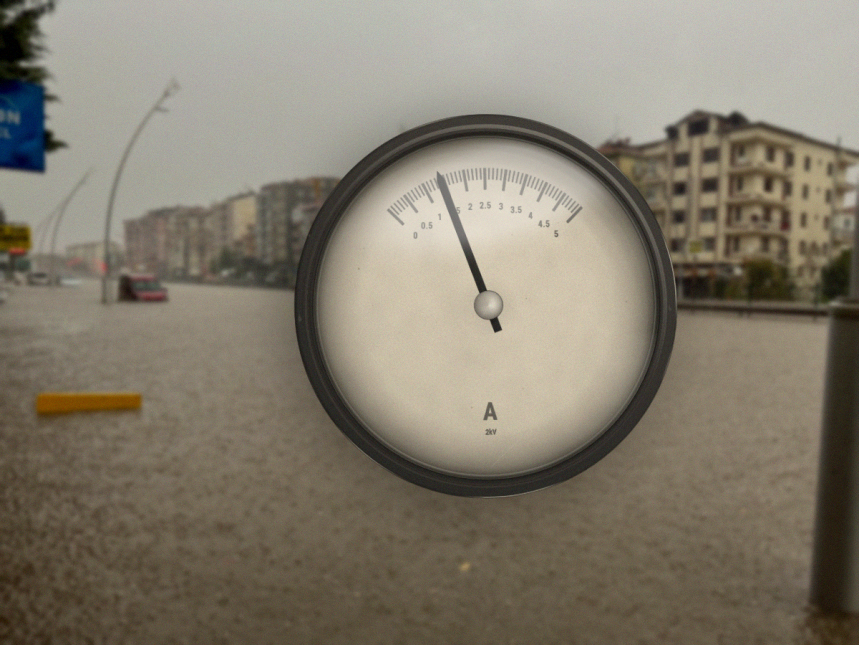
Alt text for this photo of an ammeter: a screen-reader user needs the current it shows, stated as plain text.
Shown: 1.4 A
